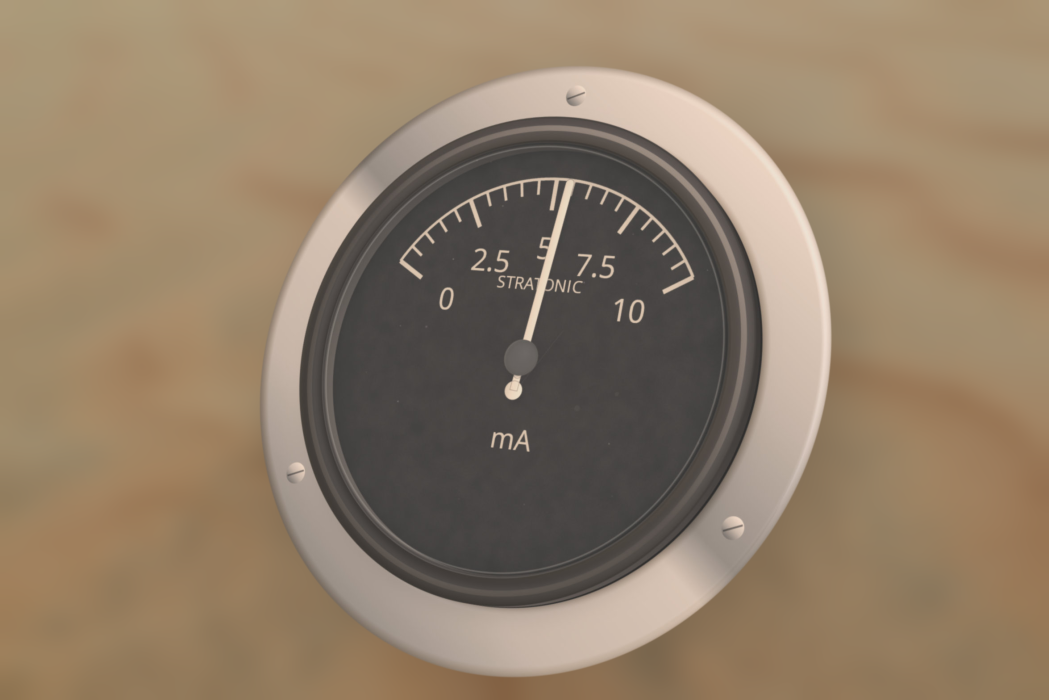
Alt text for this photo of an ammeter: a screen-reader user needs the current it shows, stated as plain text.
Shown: 5.5 mA
